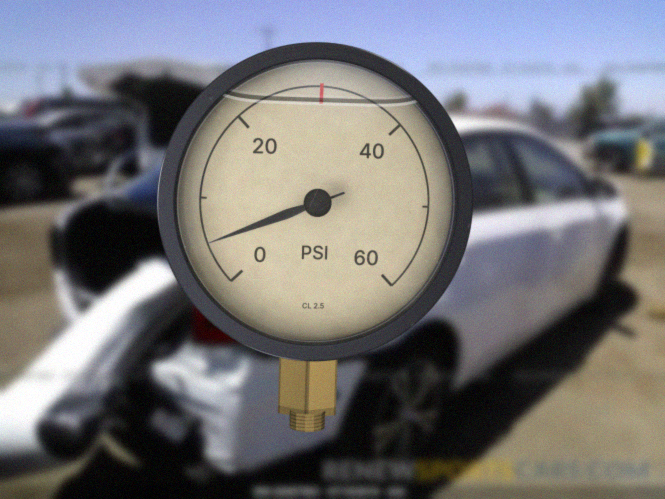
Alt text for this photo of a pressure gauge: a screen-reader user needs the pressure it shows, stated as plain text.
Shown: 5 psi
